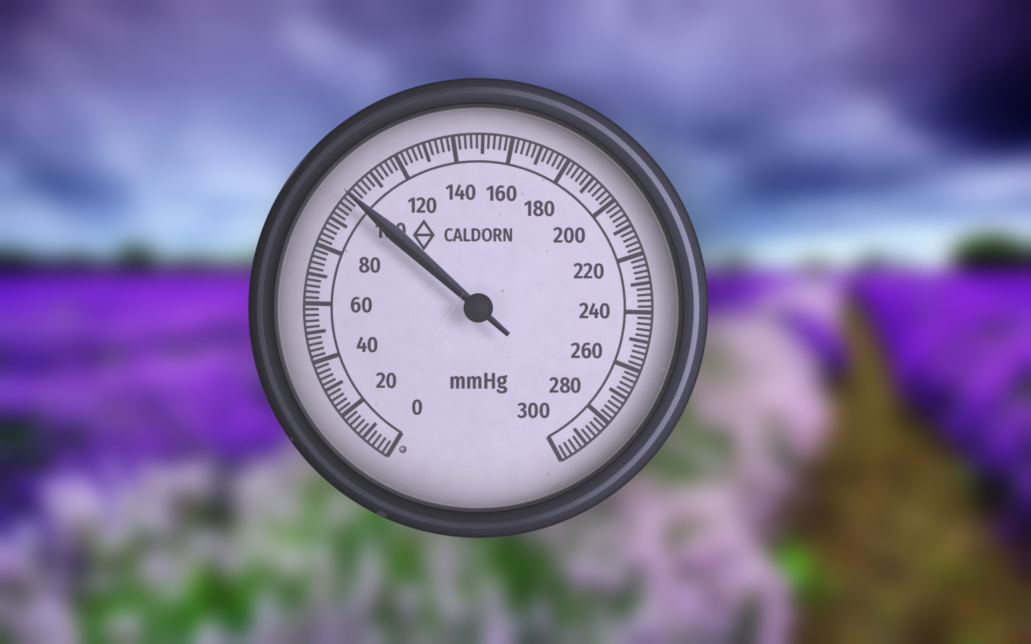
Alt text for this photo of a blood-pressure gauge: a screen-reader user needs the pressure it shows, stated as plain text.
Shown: 100 mmHg
